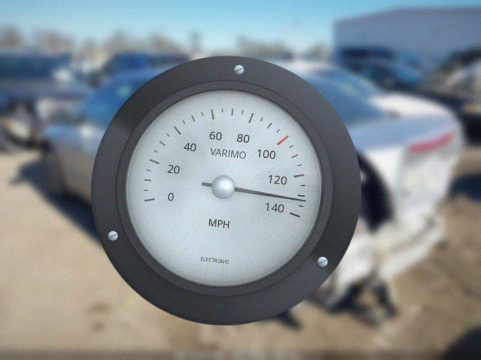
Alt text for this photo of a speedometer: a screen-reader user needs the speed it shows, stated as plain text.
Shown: 132.5 mph
